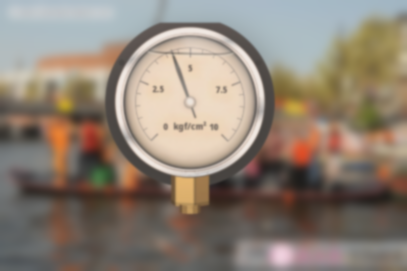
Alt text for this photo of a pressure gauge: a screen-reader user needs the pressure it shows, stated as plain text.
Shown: 4.25 kg/cm²
